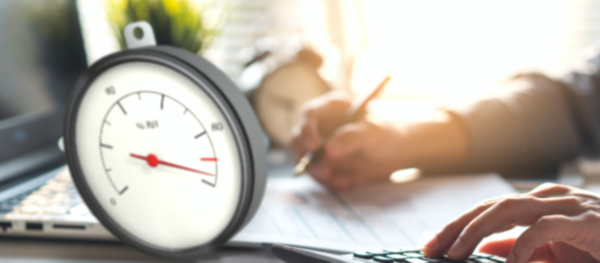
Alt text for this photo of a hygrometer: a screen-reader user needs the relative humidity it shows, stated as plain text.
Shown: 95 %
